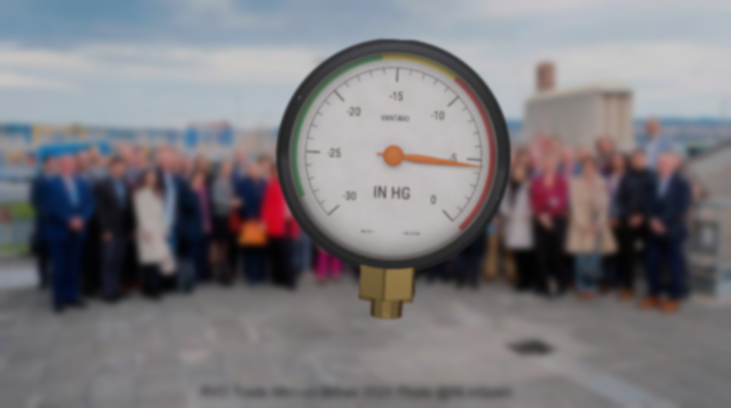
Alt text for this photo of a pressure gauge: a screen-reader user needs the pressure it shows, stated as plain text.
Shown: -4.5 inHg
